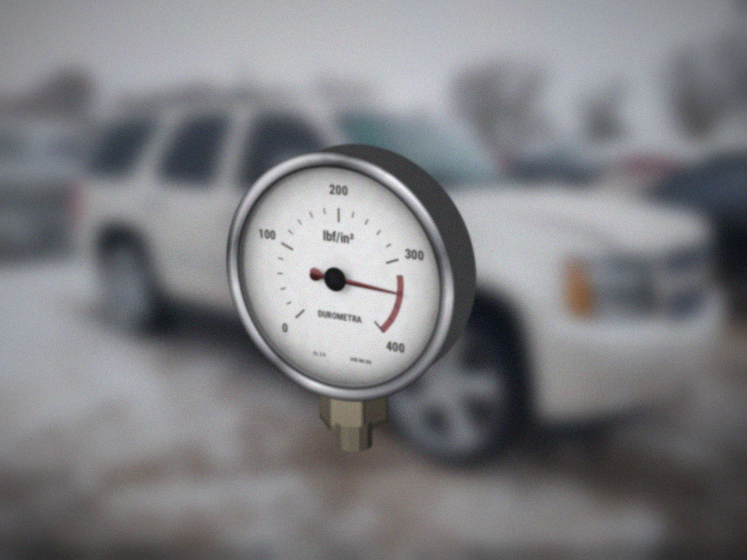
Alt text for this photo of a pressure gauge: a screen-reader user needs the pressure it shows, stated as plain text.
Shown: 340 psi
